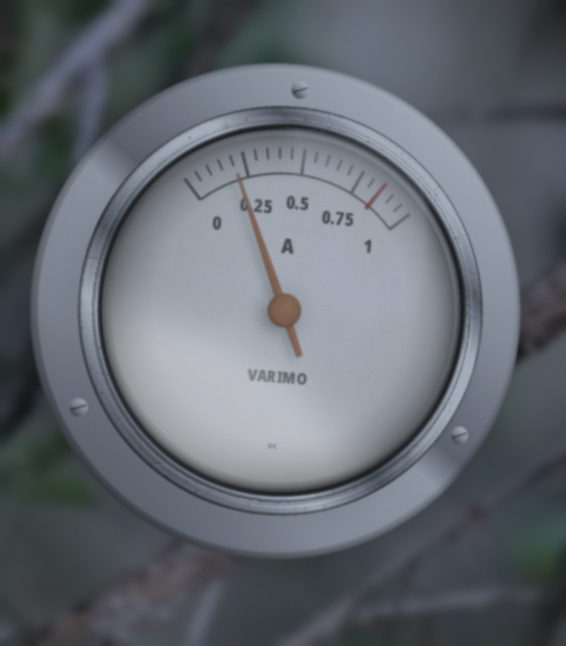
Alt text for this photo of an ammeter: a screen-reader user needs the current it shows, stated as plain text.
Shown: 0.2 A
